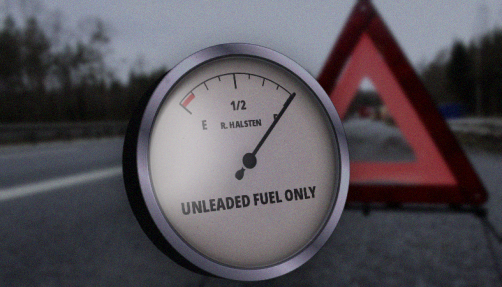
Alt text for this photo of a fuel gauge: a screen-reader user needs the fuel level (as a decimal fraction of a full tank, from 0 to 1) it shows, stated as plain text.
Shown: 1
